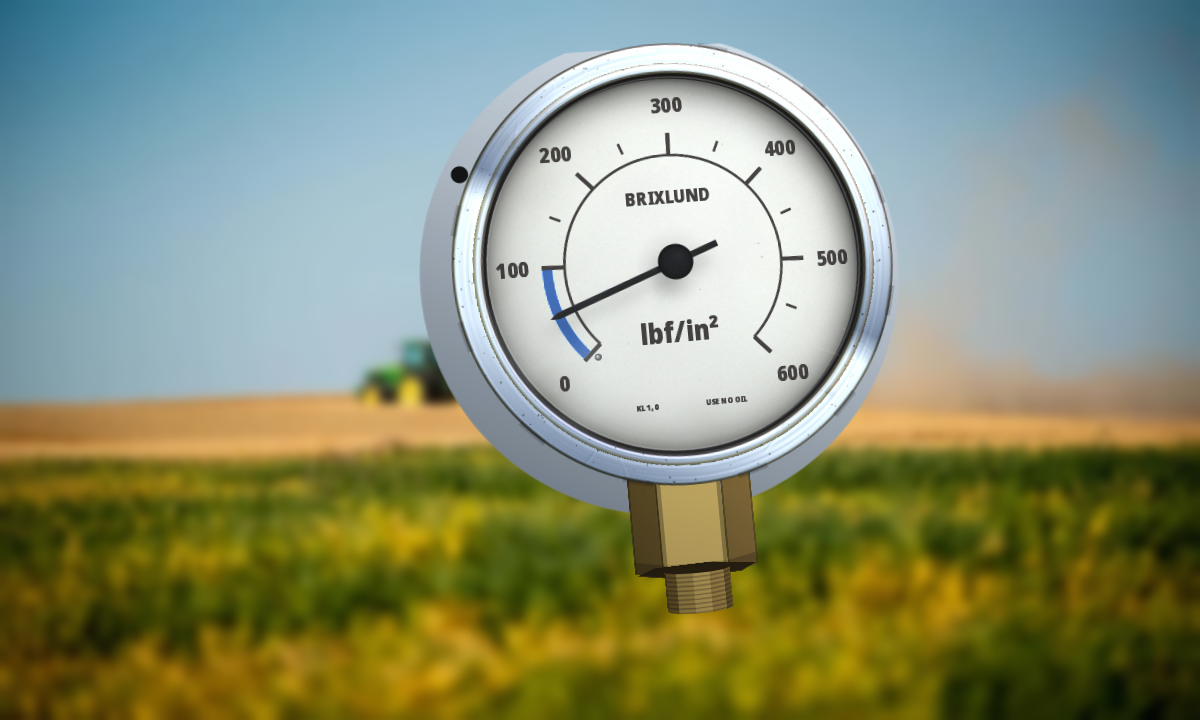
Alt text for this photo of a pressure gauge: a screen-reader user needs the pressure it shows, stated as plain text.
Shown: 50 psi
